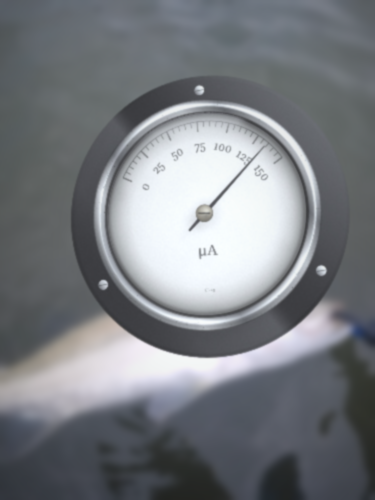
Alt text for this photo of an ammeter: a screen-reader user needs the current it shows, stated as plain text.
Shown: 135 µA
